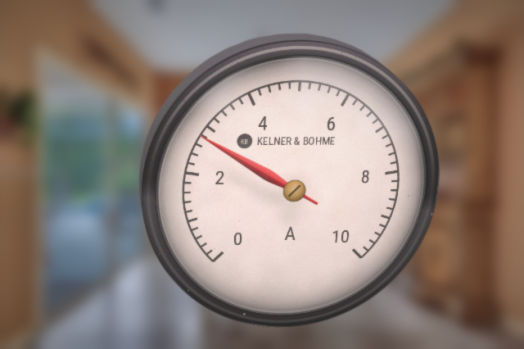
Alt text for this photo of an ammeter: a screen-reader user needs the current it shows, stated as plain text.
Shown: 2.8 A
